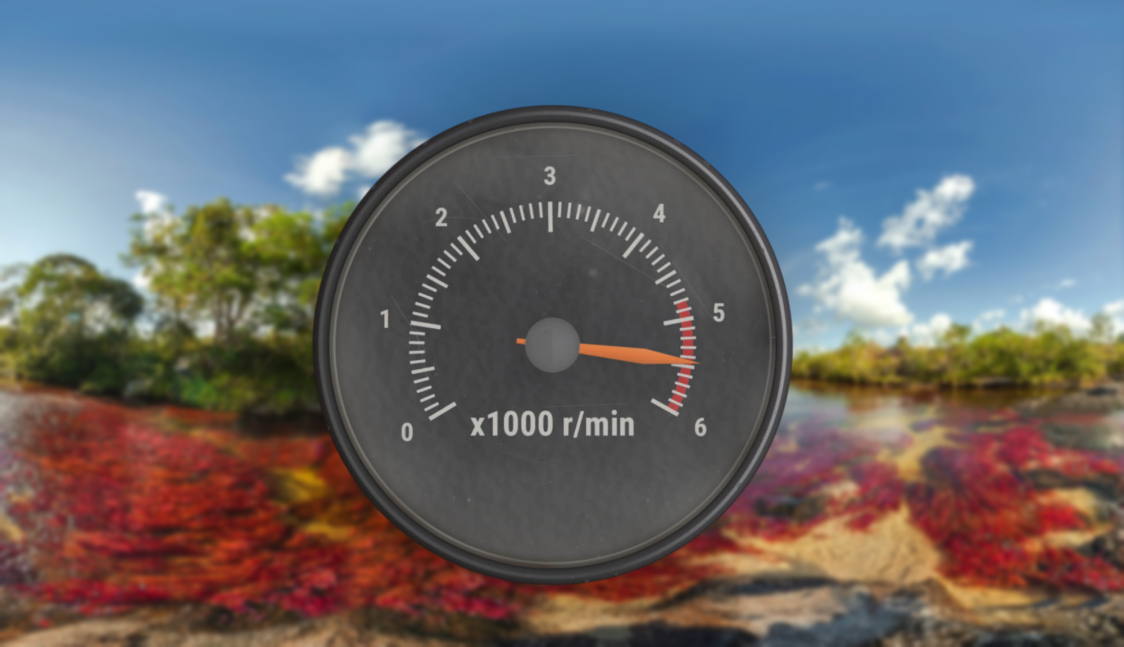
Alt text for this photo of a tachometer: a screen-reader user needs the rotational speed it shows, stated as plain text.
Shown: 5450 rpm
